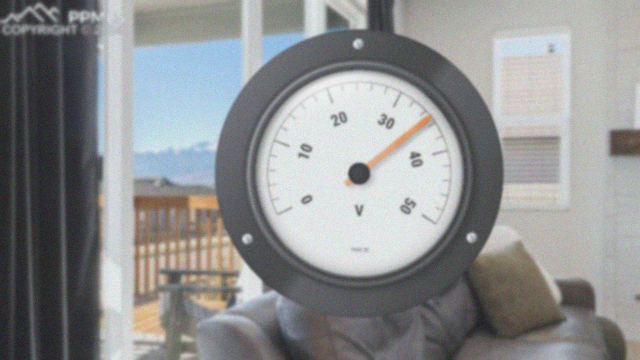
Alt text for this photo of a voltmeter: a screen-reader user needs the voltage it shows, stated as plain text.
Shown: 35 V
